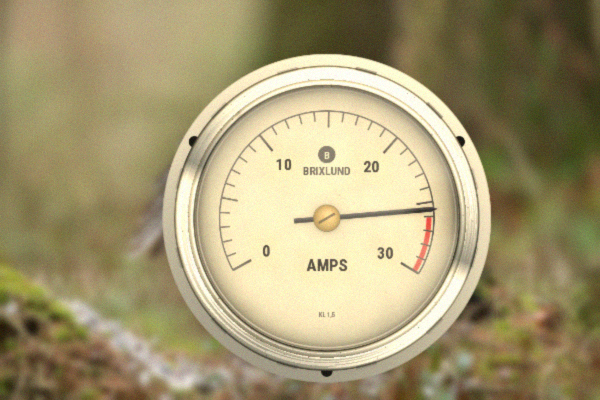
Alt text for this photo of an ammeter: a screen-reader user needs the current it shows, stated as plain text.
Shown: 25.5 A
